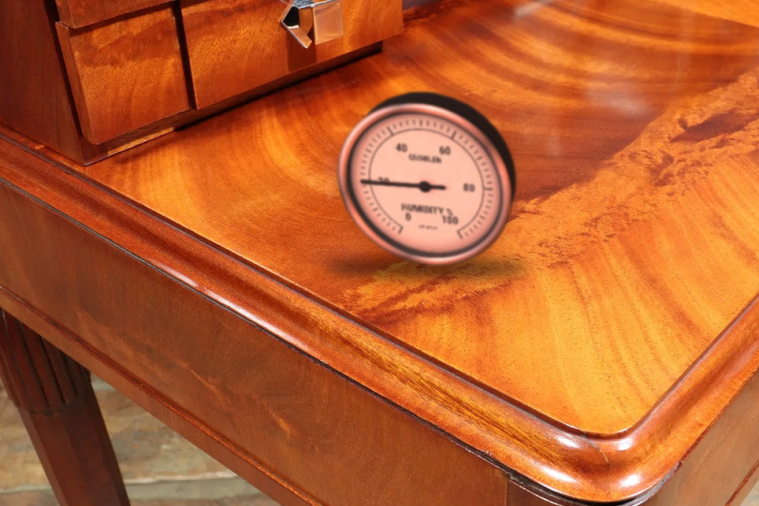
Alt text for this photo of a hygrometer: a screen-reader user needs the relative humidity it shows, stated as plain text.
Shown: 20 %
